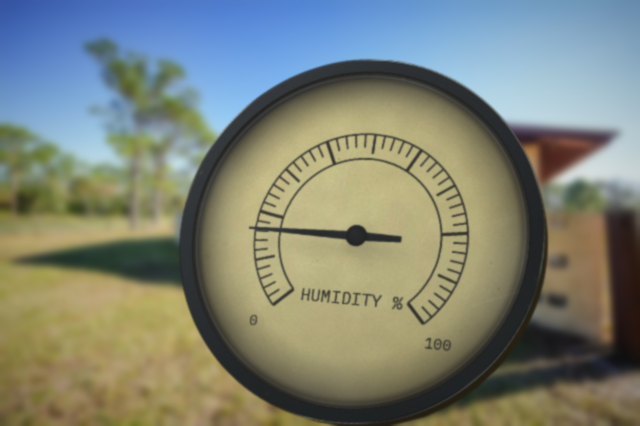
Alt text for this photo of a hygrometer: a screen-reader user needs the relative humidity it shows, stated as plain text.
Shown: 16 %
